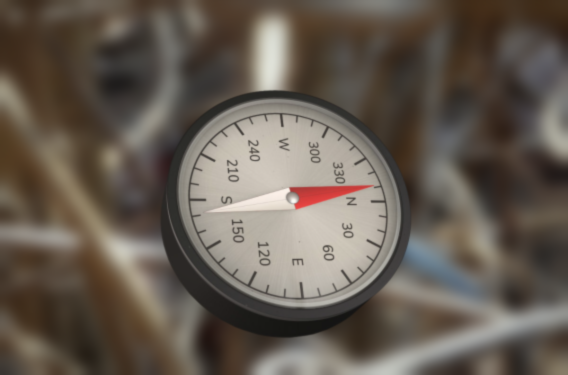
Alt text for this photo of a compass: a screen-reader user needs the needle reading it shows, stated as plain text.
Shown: 350 °
